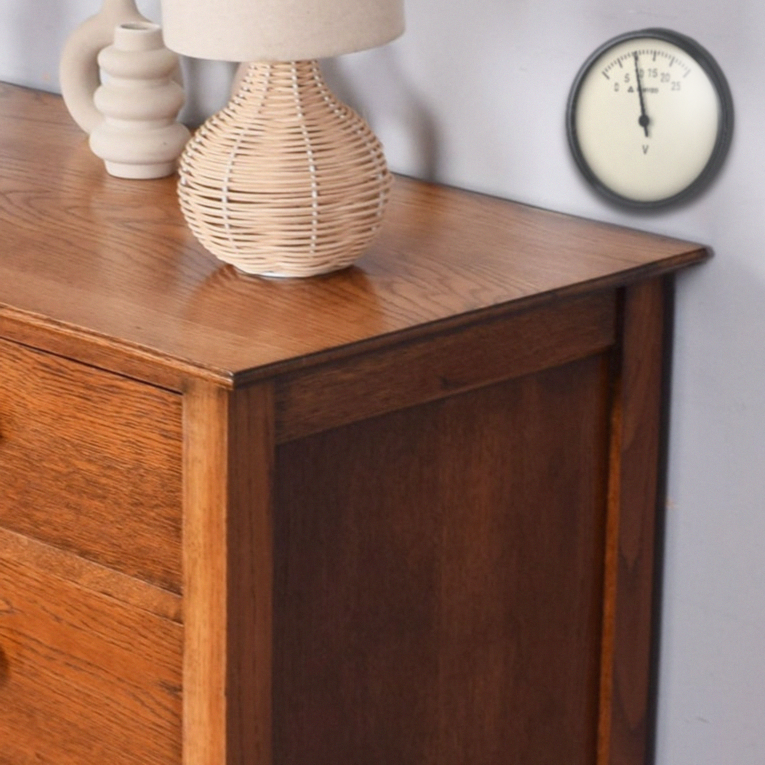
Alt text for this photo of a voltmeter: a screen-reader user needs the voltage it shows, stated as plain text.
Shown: 10 V
